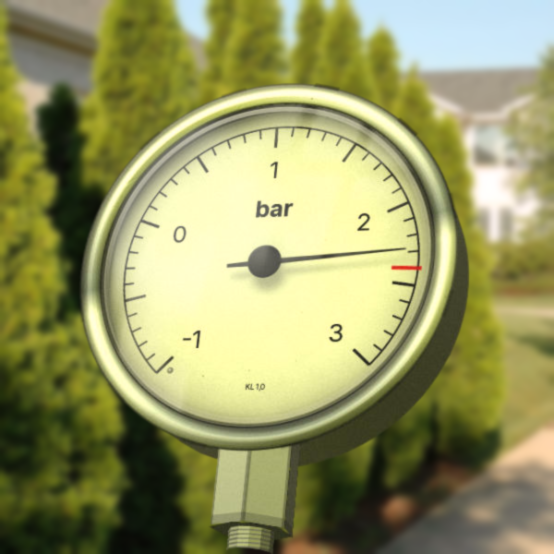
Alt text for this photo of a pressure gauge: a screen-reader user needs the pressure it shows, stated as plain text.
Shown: 2.3 bar
